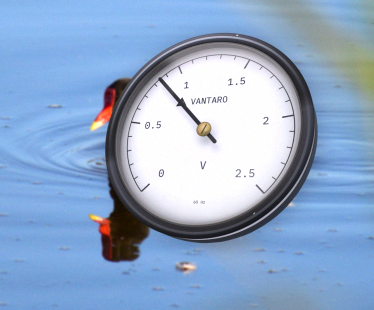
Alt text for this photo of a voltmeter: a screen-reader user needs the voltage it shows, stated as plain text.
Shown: 0.85 V
